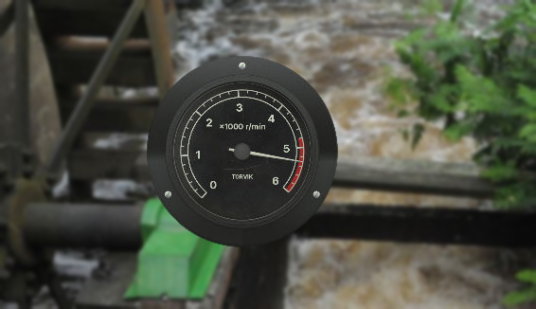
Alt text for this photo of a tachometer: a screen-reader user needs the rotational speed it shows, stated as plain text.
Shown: 5300 rpm
